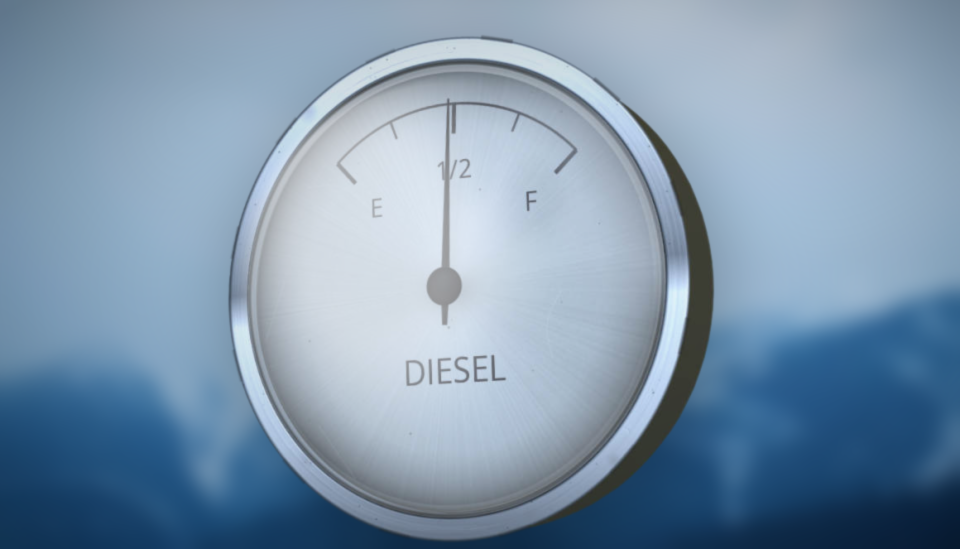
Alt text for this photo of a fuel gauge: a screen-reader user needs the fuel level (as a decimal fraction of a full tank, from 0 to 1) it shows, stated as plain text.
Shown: 0.5
